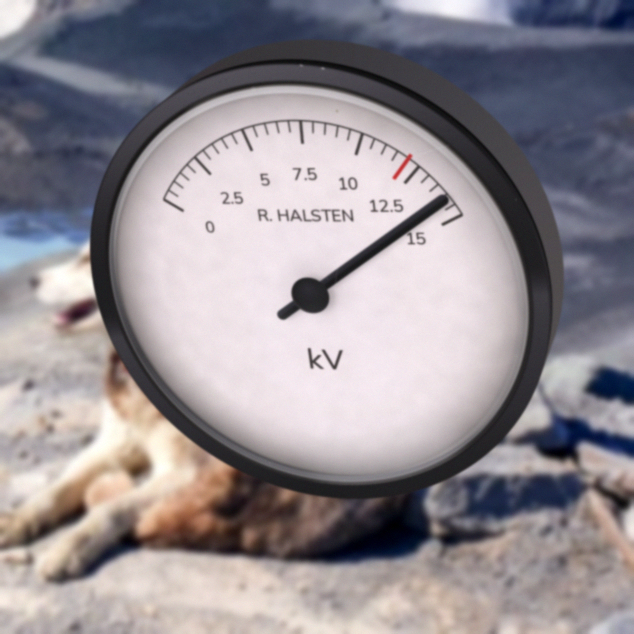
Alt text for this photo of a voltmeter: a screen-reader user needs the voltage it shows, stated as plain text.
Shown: 14 kV
